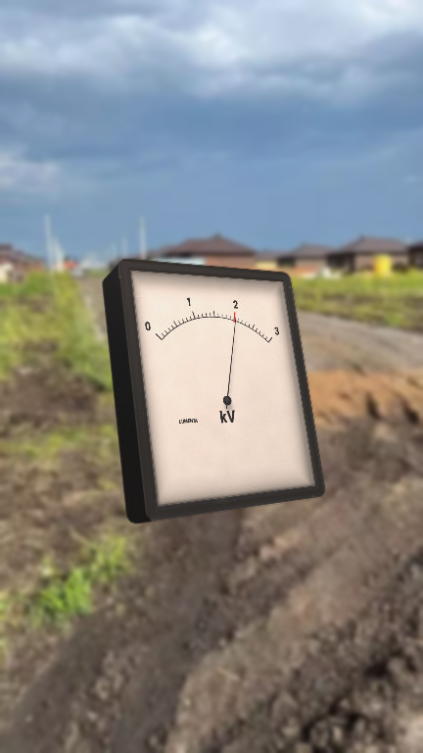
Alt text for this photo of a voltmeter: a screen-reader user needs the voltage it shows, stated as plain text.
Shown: 2 kV
